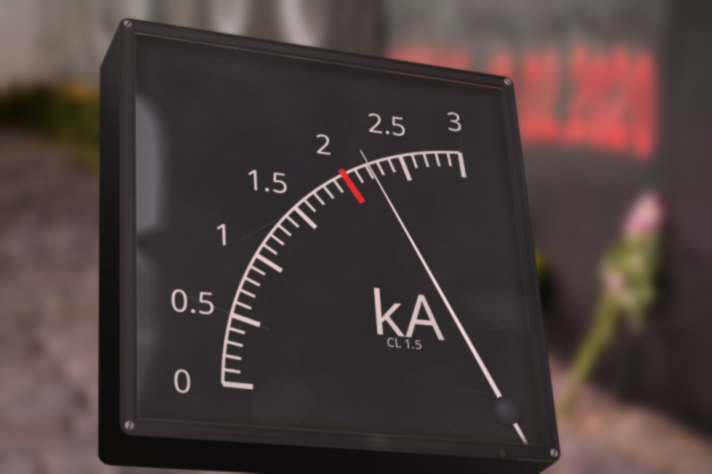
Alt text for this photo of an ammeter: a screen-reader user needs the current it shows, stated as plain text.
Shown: 2.2 kA
